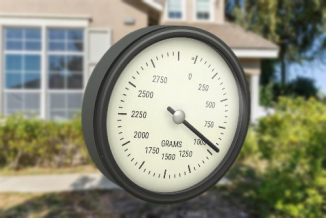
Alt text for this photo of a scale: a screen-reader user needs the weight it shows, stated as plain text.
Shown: 950 g
